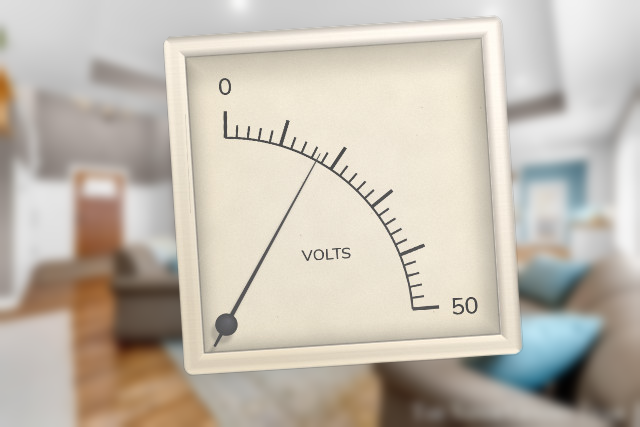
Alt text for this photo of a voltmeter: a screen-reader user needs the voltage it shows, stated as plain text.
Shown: 17 V
